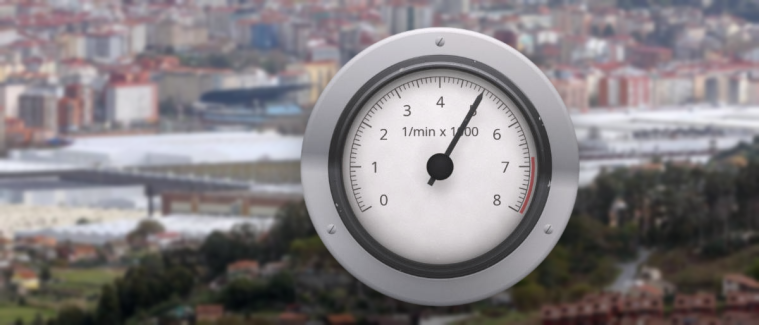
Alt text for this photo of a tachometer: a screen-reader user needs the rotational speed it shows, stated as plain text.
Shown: 5000 rpm
